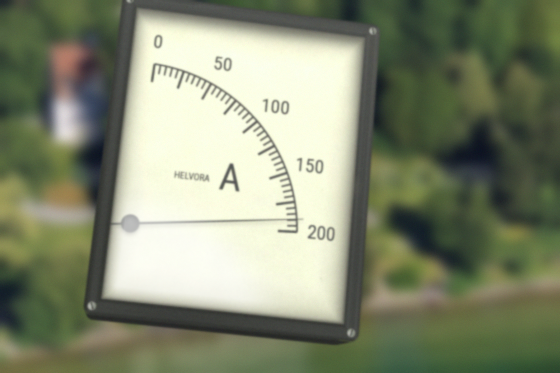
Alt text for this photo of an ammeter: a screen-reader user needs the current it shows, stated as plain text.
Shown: 190 A
